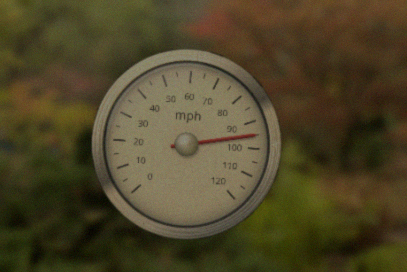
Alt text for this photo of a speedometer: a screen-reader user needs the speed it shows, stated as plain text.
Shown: 95 mph
